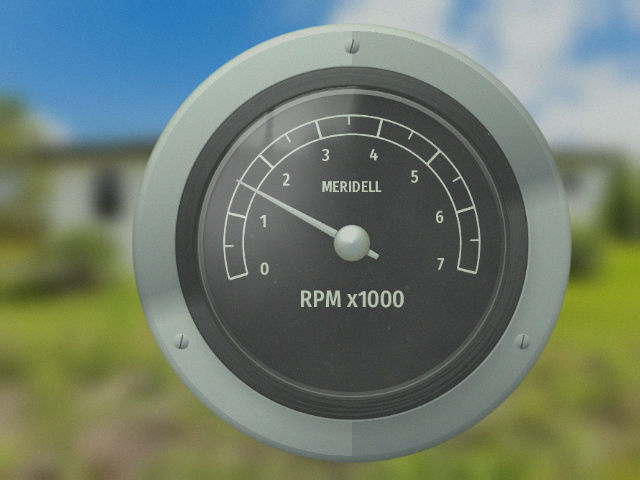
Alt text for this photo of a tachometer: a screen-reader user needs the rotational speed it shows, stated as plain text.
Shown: 1500 rpm
